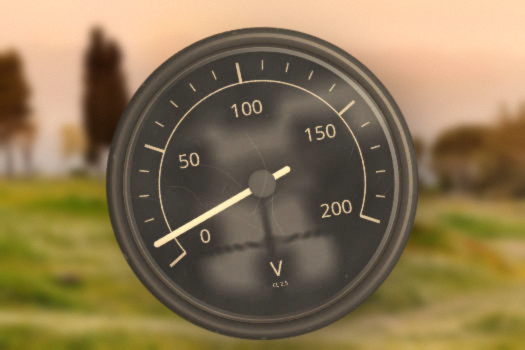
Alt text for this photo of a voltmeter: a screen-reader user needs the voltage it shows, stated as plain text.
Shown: 10 V
